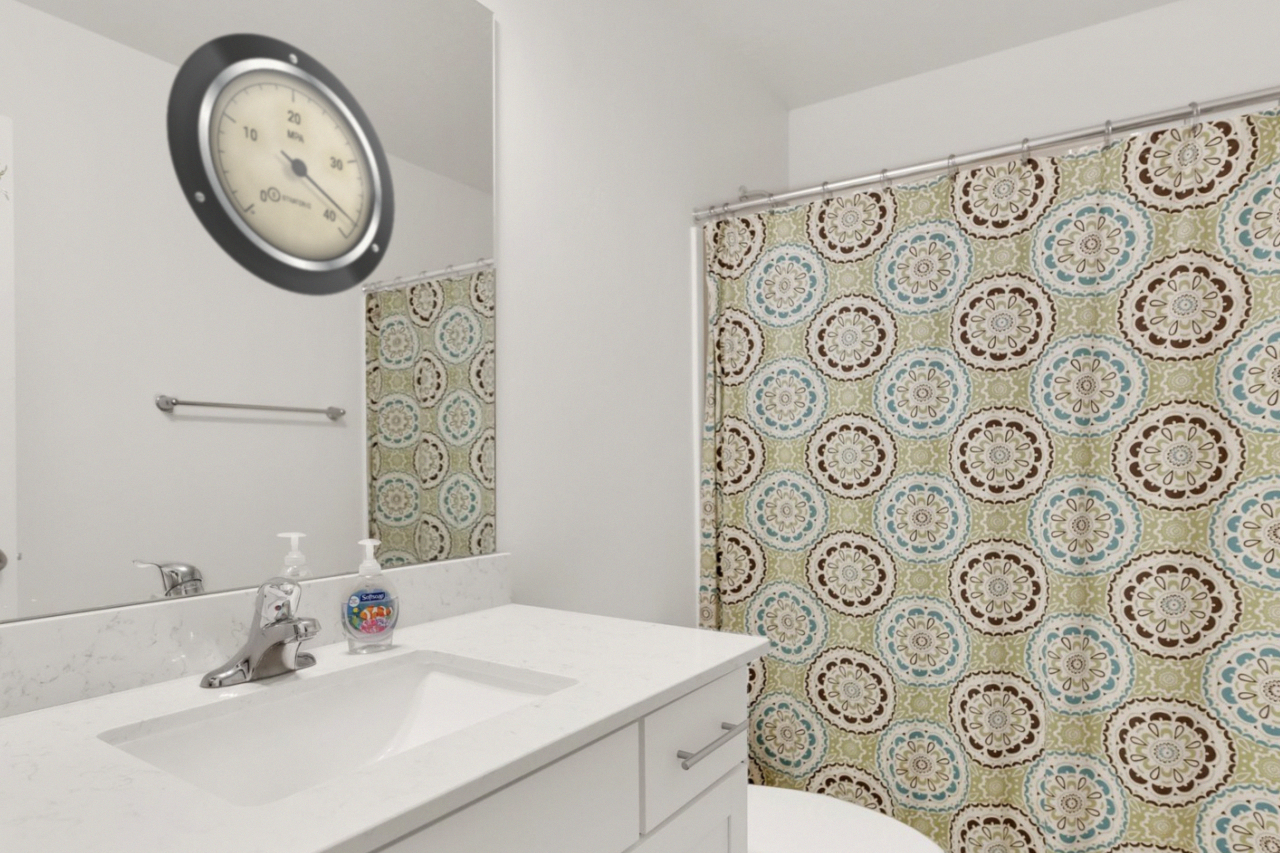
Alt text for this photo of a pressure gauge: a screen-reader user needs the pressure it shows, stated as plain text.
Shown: 38 MPa
